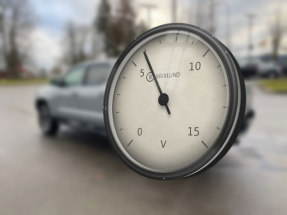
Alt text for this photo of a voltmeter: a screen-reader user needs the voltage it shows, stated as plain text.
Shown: 6 V
